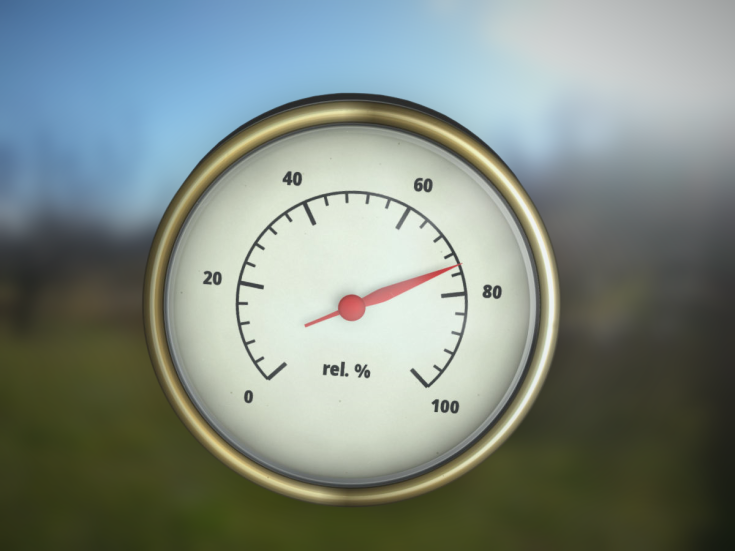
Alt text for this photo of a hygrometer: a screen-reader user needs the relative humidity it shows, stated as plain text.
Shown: 74 %
